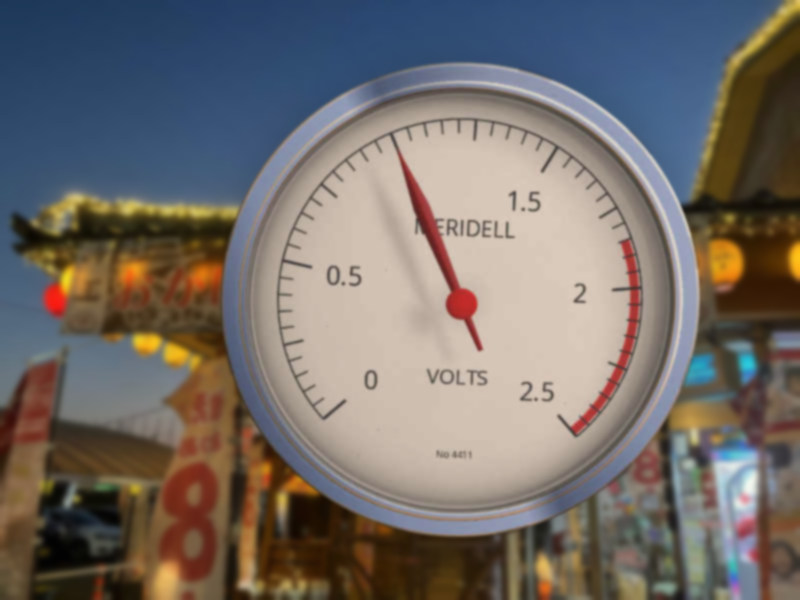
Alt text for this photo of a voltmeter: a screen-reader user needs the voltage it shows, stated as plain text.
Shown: 1 V
